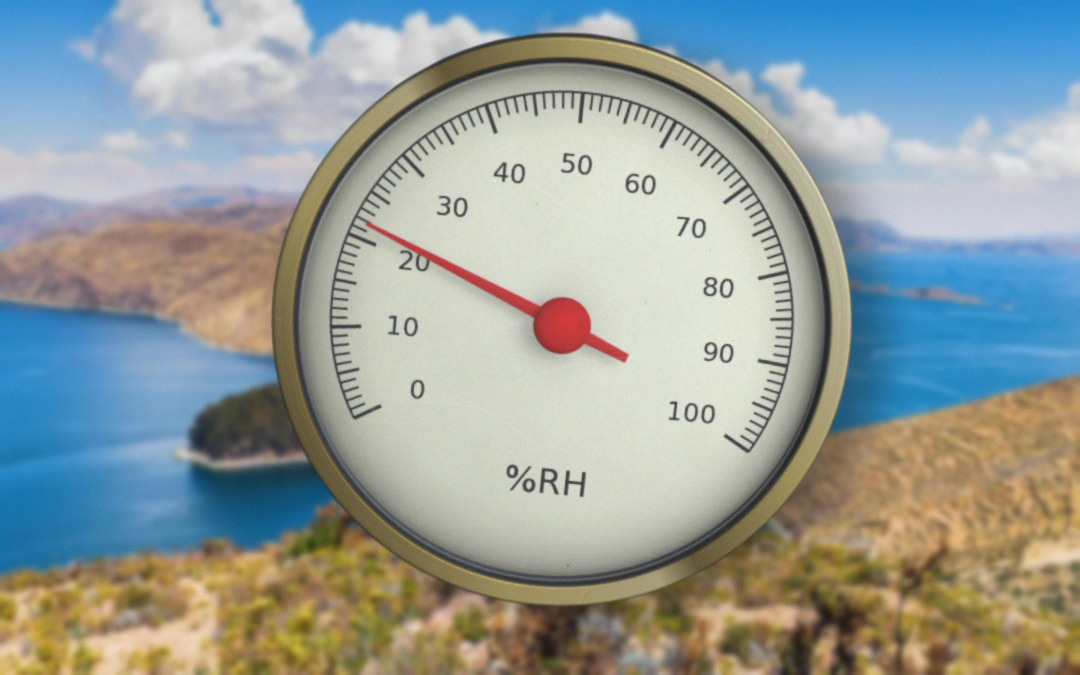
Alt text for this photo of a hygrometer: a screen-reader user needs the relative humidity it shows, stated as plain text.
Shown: 22 %
